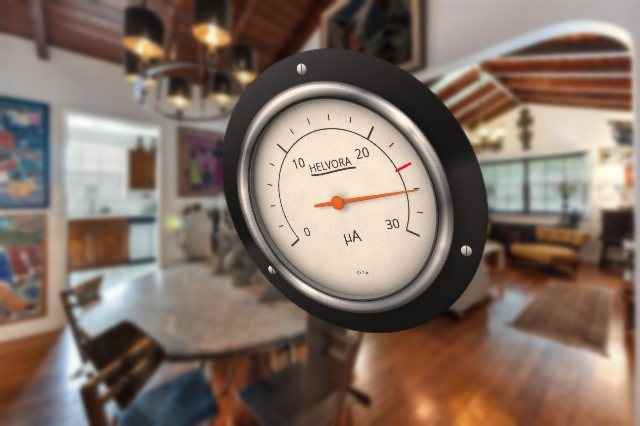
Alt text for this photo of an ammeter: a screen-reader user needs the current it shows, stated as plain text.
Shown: 26 µA
